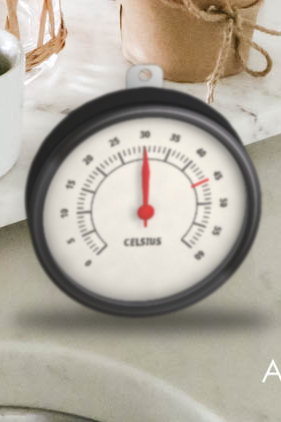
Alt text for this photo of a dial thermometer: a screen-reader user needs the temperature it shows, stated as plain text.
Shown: 30 °C
